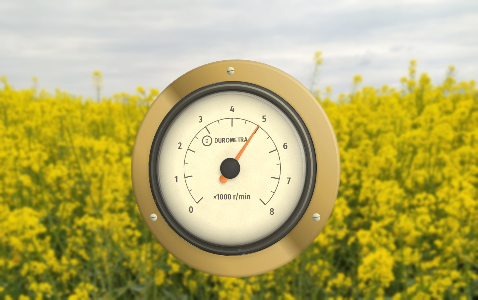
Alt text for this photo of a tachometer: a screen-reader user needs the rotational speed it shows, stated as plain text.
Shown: 5000 rpm
